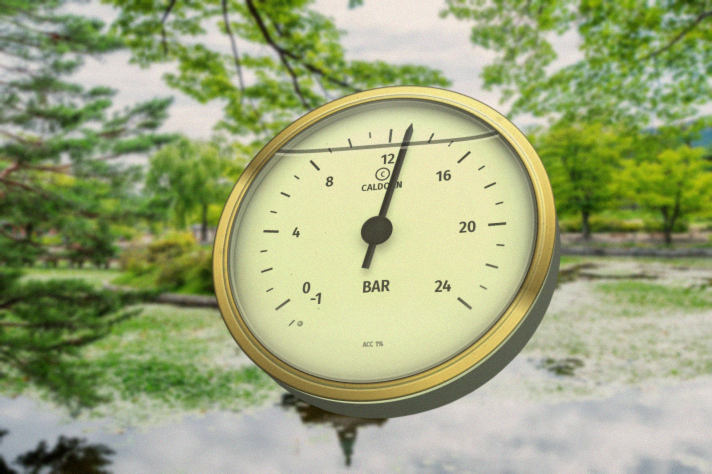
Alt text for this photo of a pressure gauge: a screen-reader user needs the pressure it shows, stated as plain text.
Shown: 13 bar
